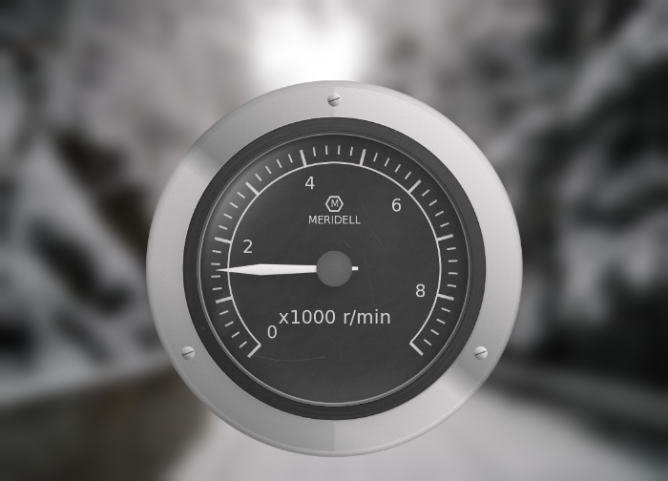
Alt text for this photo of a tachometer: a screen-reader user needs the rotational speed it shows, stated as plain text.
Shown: 1500 rpm
